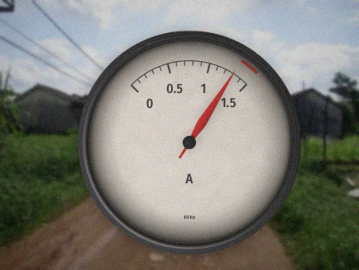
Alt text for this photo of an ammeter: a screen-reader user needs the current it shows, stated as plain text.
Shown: 1.3 A
